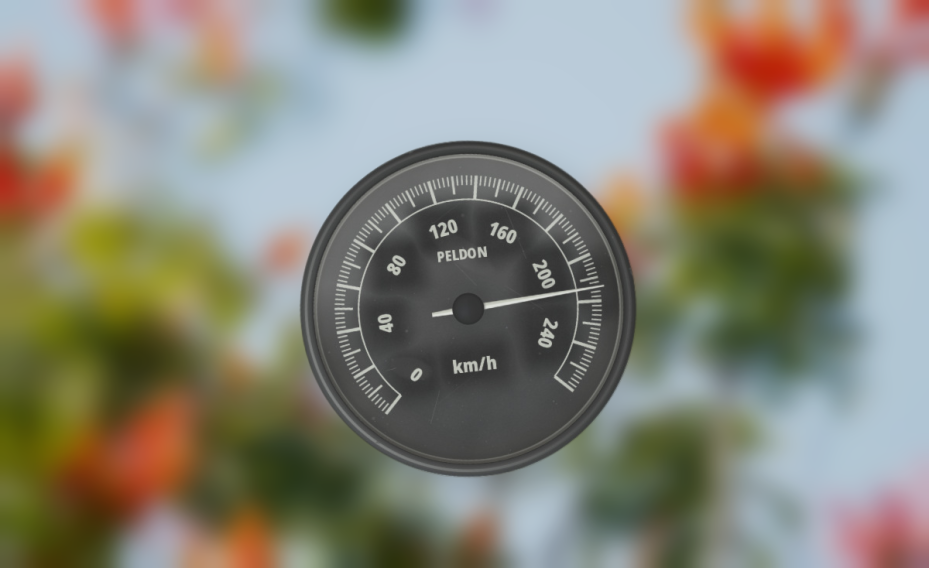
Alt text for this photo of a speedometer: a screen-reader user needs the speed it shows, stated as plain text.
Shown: 214 km/h
